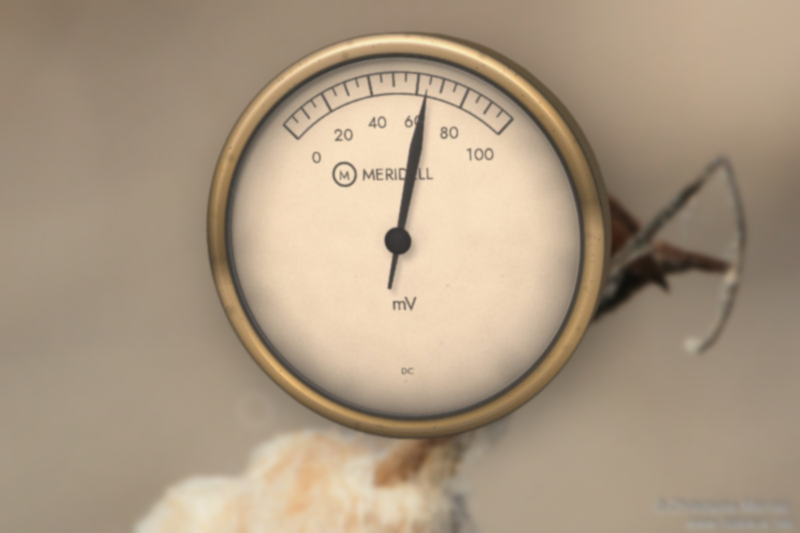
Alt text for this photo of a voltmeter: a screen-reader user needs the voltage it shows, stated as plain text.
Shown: 65 mV
